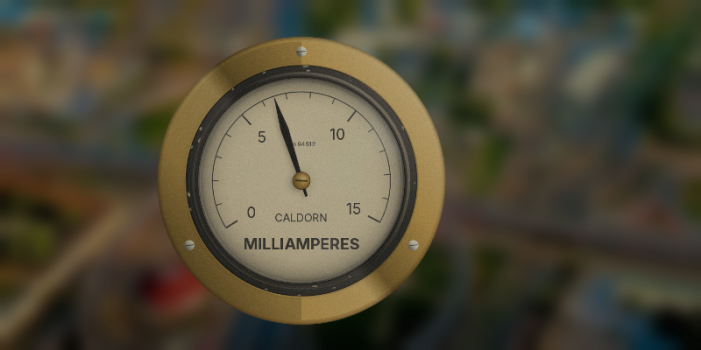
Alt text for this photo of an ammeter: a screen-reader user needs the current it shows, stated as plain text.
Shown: 6.5 mA
